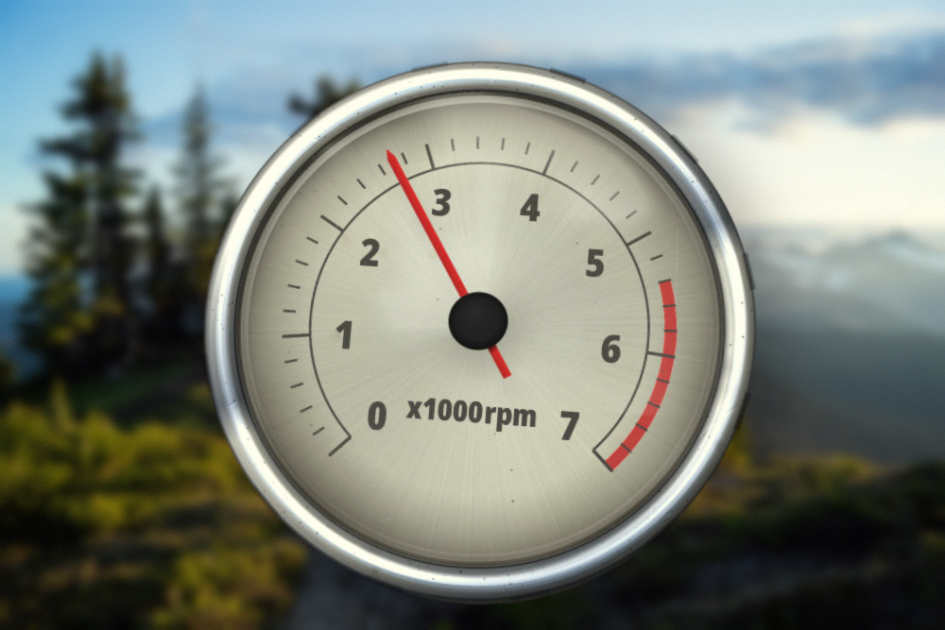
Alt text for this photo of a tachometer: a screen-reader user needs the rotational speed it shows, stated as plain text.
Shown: 2700 rpm
